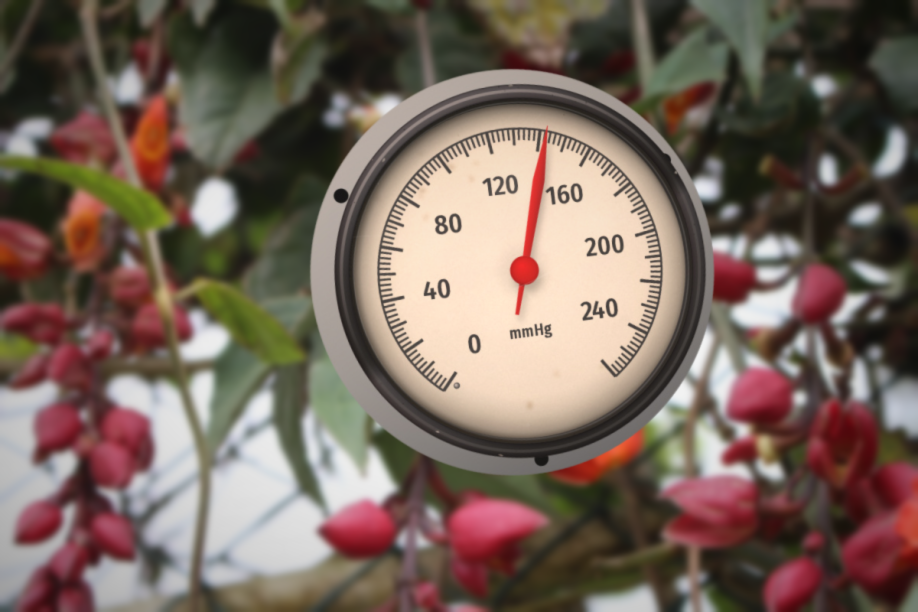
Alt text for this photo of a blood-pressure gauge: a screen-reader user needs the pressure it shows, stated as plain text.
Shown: 142 mmHg
